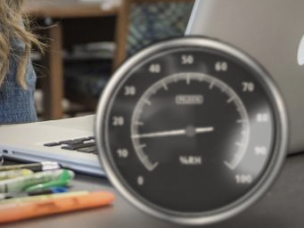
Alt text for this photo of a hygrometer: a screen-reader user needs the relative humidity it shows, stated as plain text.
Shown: 15 %
